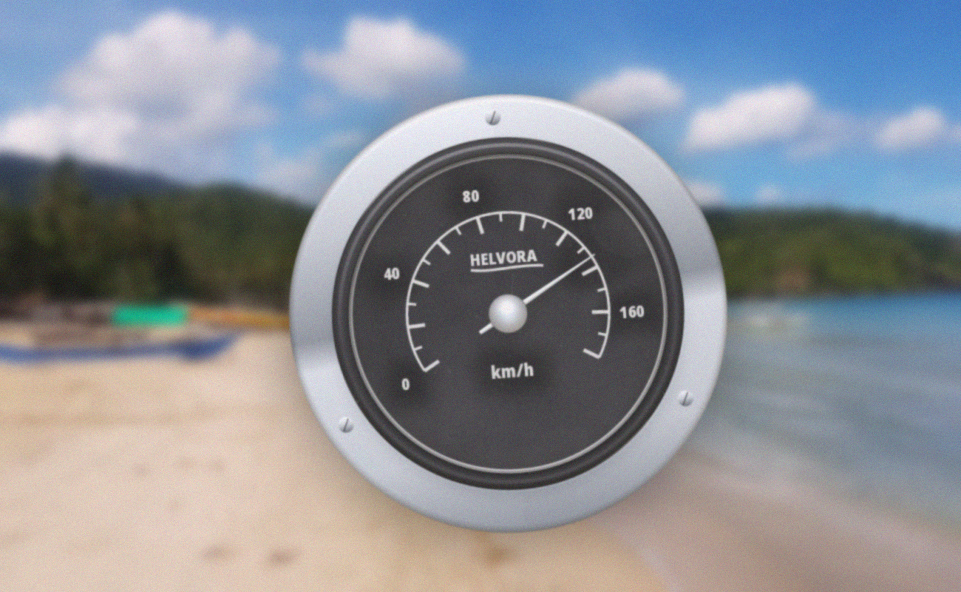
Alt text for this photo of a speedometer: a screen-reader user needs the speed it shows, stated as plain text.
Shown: 135 km/h
